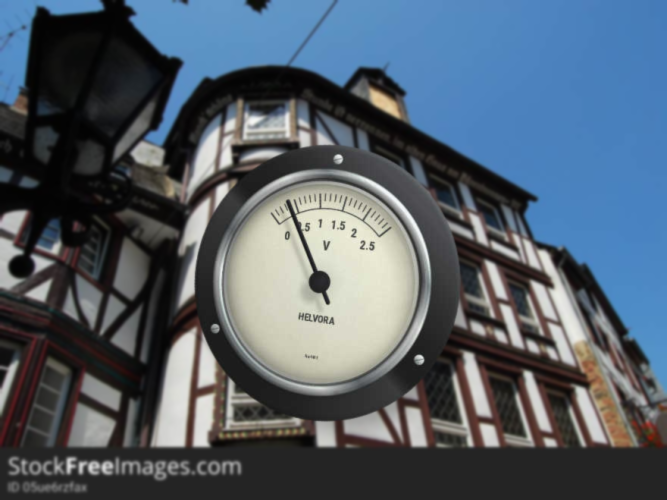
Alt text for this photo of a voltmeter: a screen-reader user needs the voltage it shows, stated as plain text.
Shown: 0.4 V
